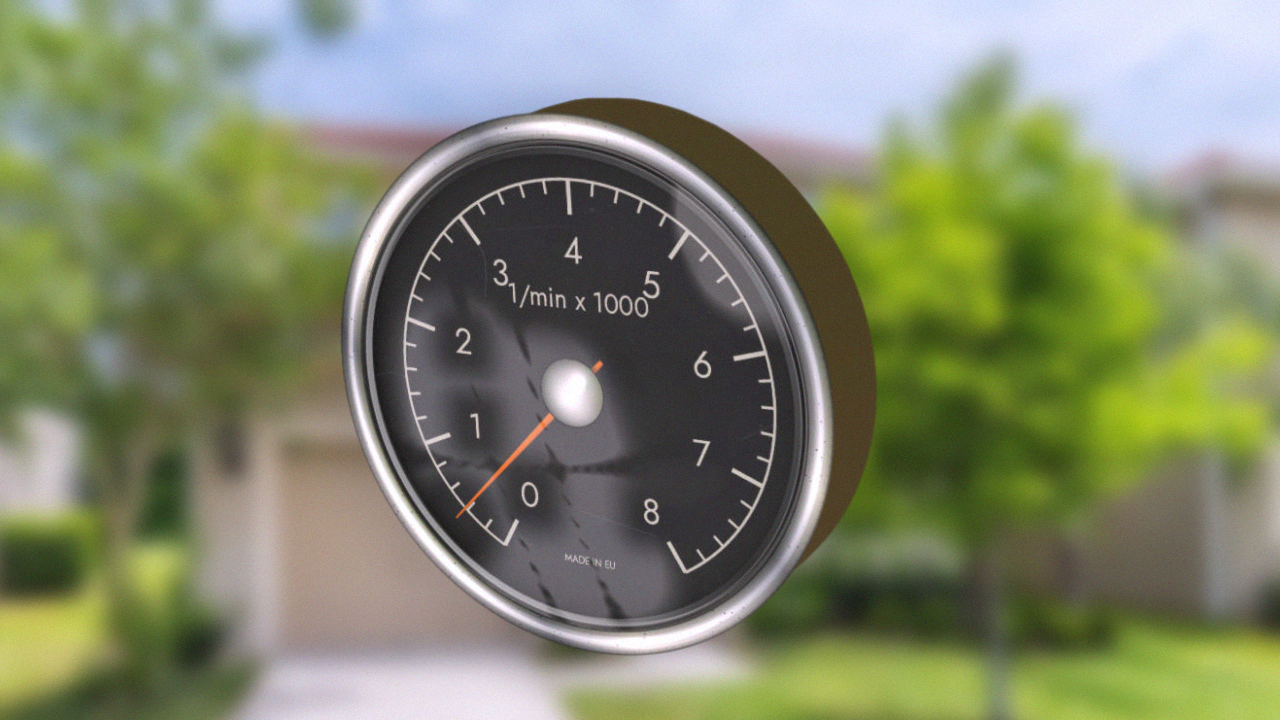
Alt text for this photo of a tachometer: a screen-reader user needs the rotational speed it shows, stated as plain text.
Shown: 400 rpm
